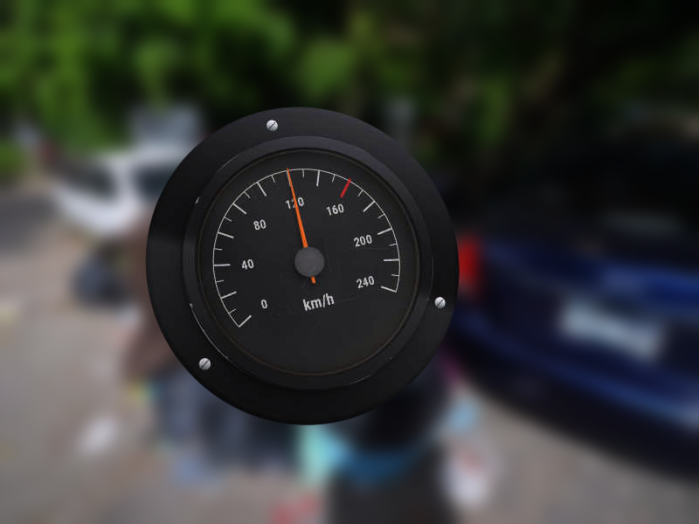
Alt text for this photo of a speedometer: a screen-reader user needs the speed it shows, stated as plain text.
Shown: 120 km/h
